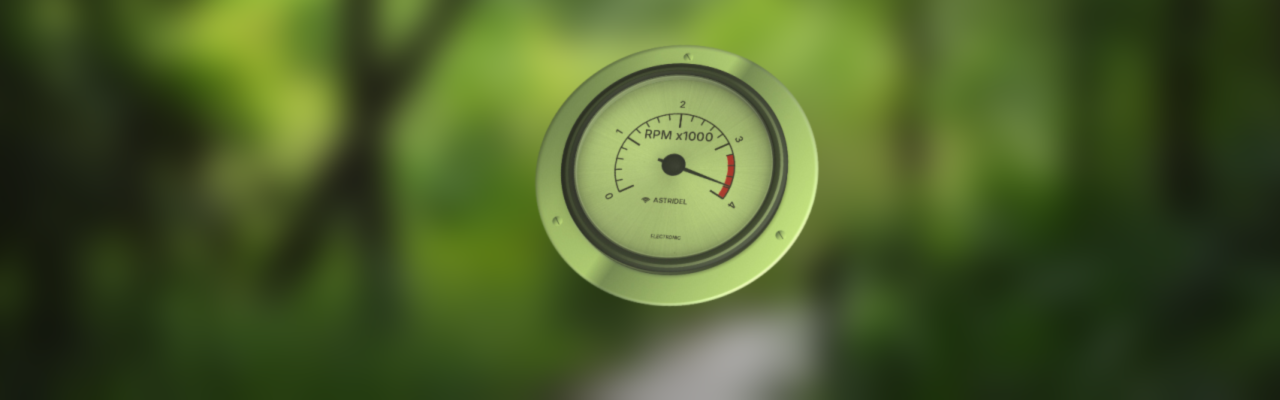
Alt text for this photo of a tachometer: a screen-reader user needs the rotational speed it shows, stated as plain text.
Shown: 3800 rpm
